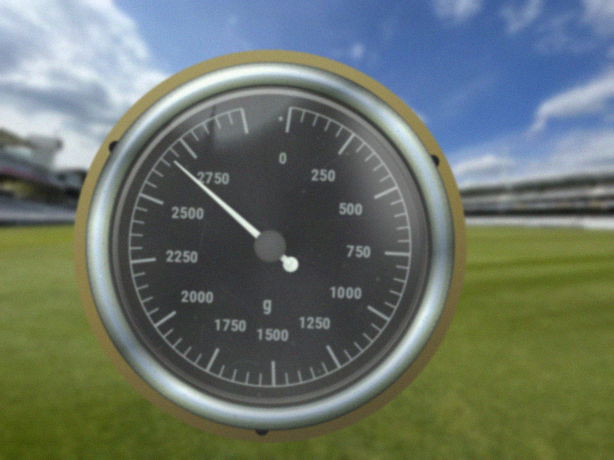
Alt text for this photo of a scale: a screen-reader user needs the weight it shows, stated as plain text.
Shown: 2675 g
